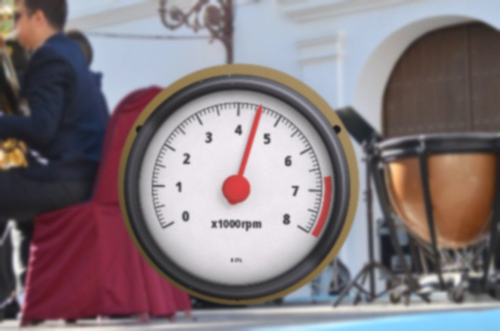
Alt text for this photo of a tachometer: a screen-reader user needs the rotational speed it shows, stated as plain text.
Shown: 4500 rpm
